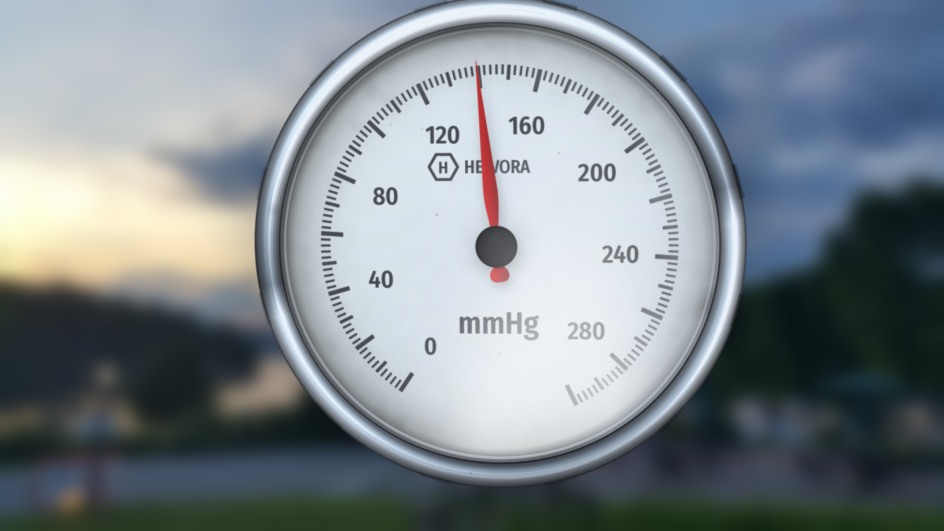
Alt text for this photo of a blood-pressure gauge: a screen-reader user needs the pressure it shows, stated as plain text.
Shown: 140 mmHg
